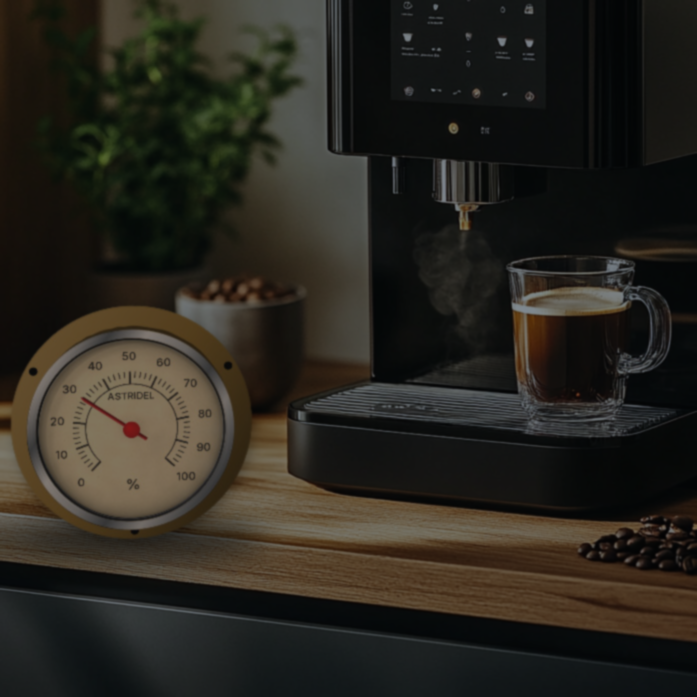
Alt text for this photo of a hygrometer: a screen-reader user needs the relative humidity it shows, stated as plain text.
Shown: 30 %
